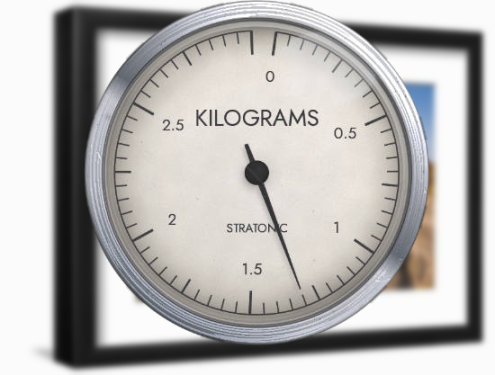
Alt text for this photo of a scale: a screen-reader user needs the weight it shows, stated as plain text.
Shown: 1.3 kg
